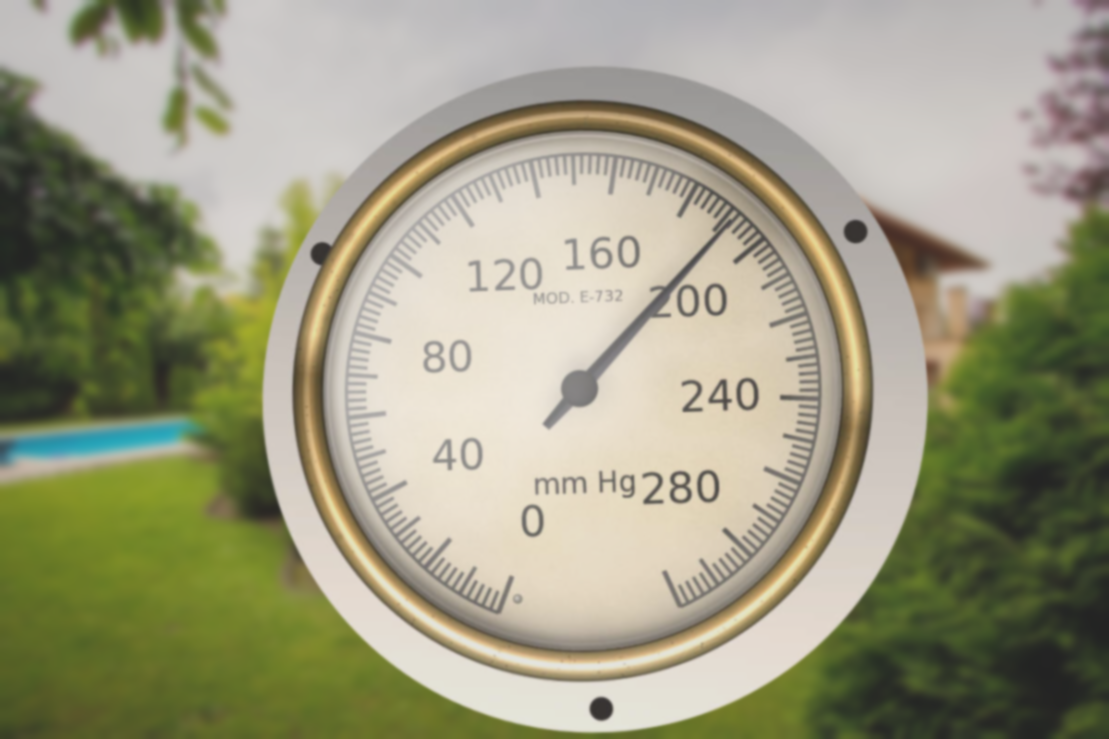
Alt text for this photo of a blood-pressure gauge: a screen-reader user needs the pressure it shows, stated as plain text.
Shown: 192 mmHg
